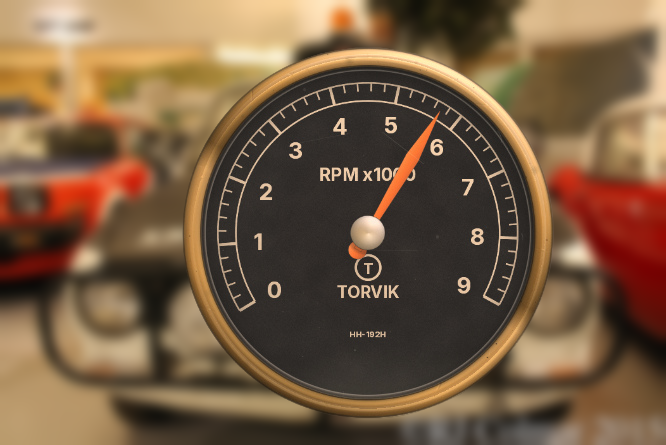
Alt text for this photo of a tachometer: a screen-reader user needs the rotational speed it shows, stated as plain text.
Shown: 5700 rpm
